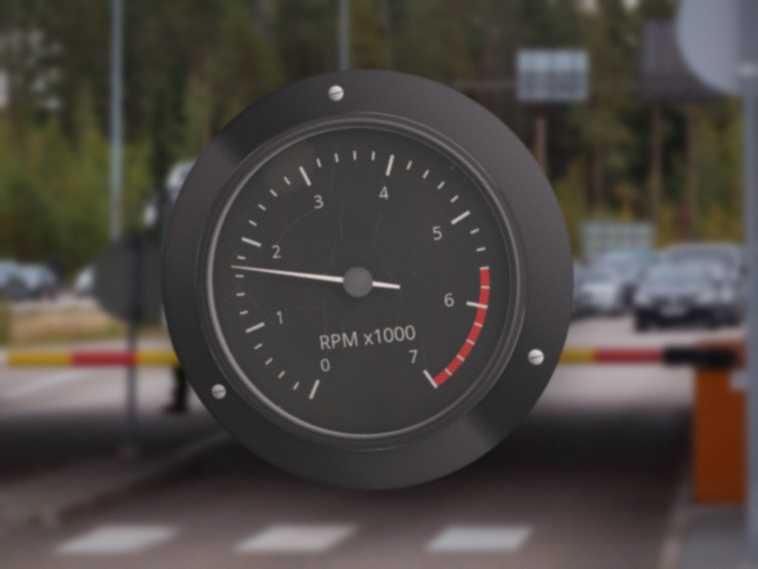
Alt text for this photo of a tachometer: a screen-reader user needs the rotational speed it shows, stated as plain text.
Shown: 1700 rpm
